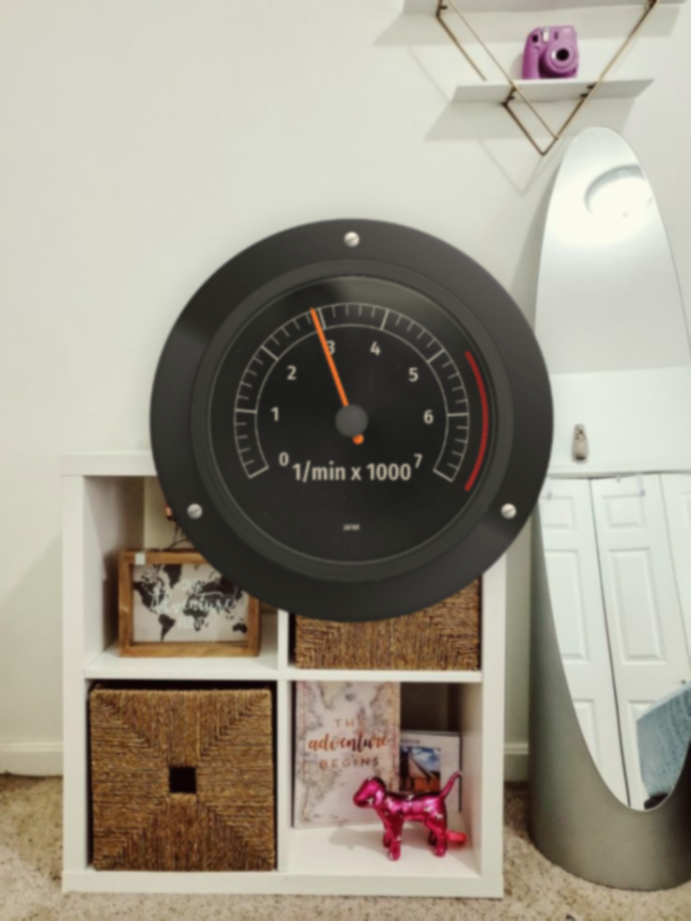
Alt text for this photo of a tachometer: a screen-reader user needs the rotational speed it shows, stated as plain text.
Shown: 2900 rpm
